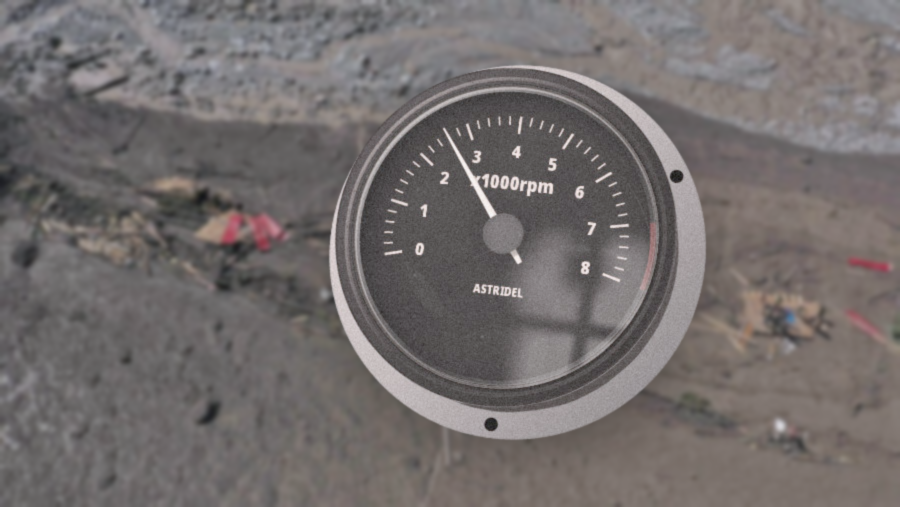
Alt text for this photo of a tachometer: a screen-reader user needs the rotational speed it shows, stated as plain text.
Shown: 2600 rpm
